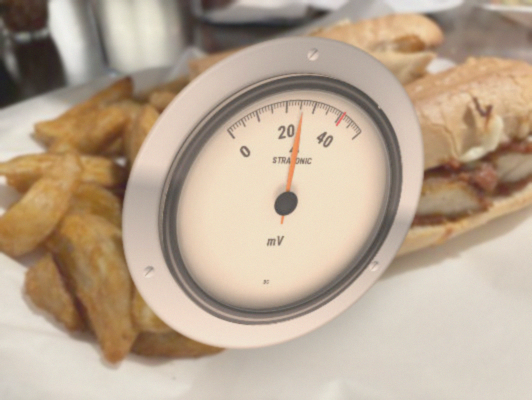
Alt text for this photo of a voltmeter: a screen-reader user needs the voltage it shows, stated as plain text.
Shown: 25 mV
